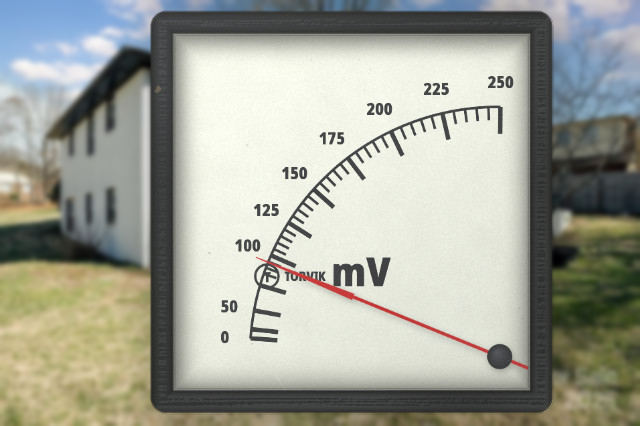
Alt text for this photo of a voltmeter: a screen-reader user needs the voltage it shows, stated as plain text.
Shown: 95 mV
